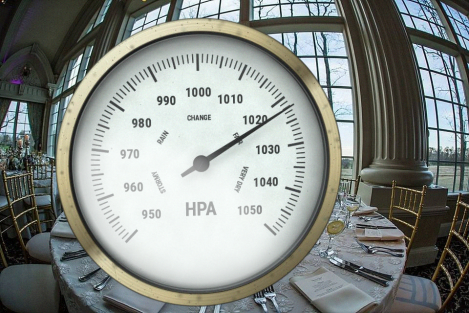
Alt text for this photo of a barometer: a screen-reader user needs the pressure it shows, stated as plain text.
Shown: 1022 hPa
